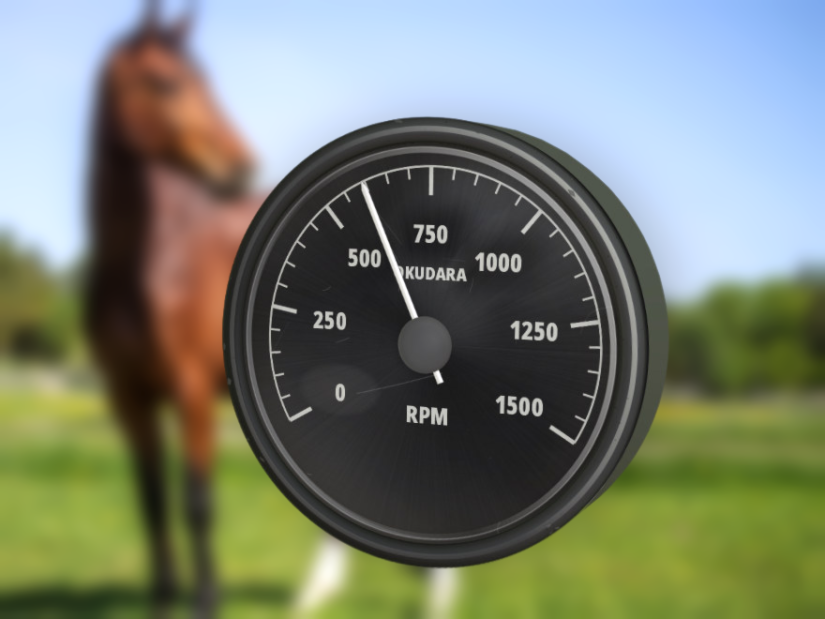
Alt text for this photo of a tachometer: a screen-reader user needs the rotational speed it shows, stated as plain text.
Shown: 600 rpm
